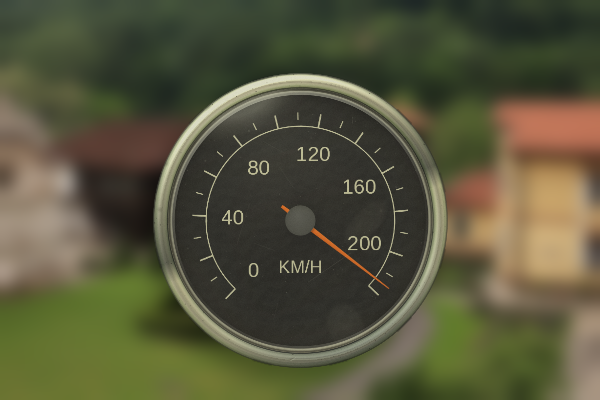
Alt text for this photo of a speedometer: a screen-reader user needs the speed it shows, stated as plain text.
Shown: 215 km/h
